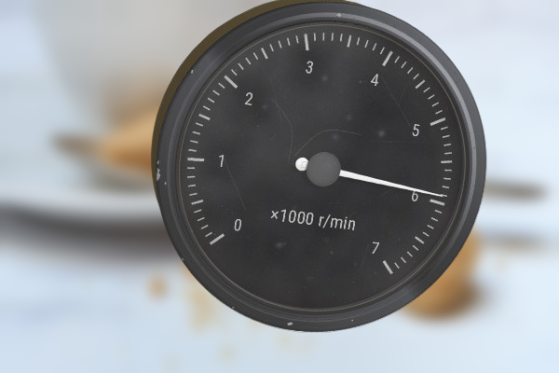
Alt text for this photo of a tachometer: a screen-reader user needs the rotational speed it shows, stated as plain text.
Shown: 5900 rpm
